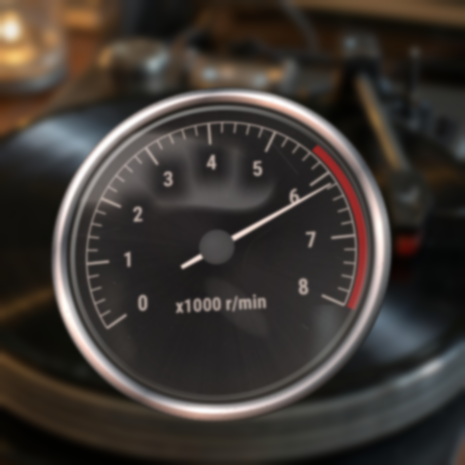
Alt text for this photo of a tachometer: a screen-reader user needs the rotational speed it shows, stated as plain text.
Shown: 6200 rpm
